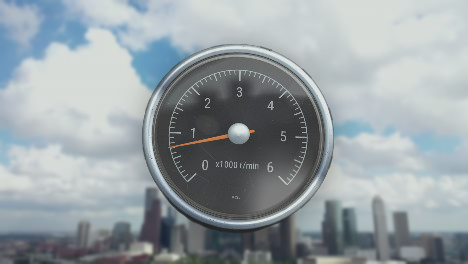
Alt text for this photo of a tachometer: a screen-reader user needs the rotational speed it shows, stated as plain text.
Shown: 700 rpm
